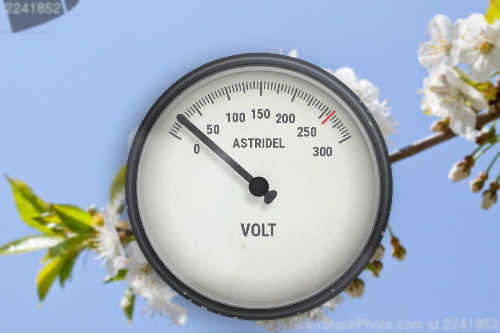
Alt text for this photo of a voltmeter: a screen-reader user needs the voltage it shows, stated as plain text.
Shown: 25 V
